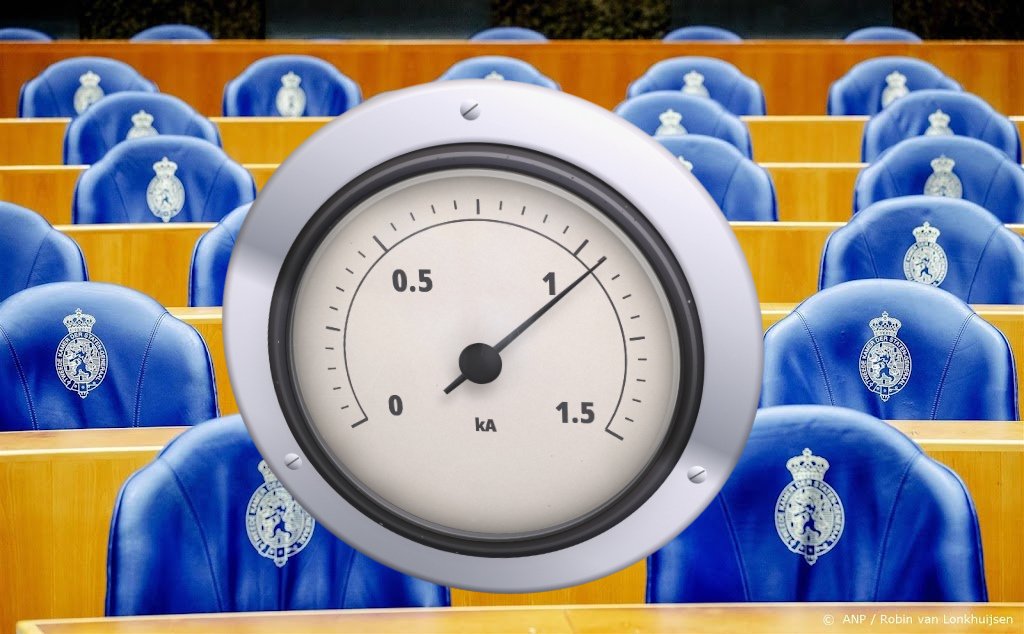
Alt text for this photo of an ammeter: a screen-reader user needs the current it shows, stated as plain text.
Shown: 1.05 kA
